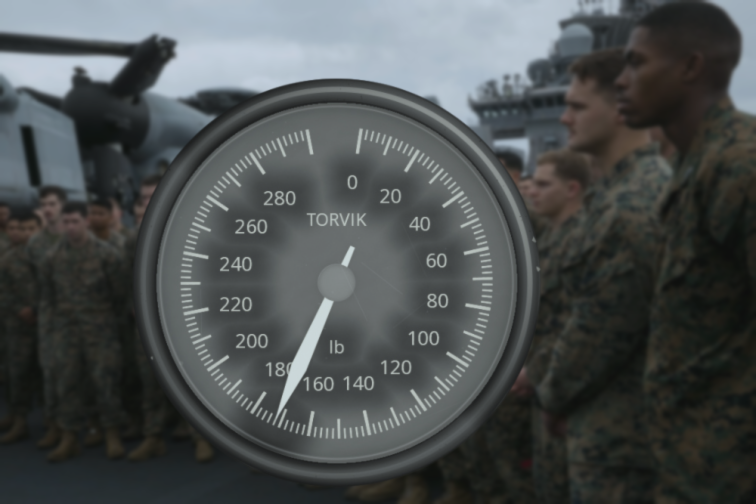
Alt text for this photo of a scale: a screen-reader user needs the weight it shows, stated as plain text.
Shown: 172 lb
